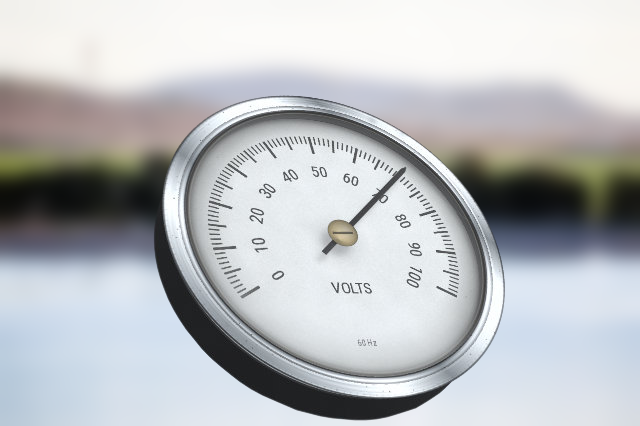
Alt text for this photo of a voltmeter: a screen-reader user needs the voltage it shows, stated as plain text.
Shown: 70 V
